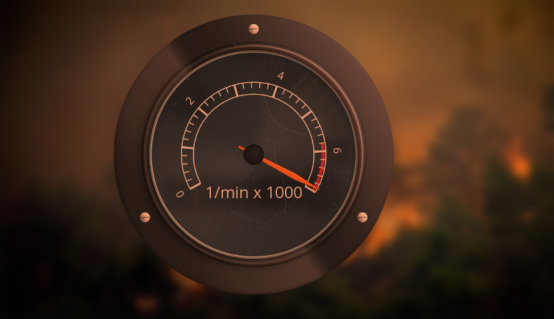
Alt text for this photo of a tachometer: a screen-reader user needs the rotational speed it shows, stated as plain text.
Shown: 6900 rpm
